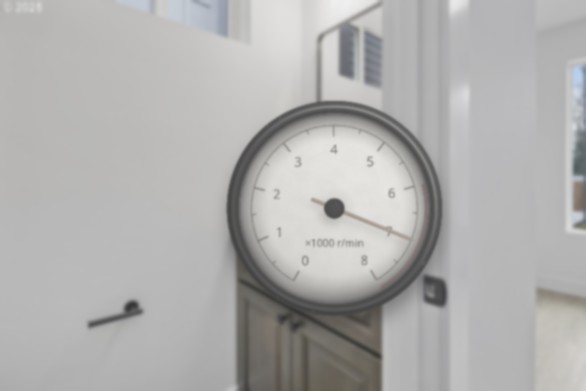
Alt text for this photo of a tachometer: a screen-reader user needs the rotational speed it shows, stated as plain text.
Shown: 7000 rpm
